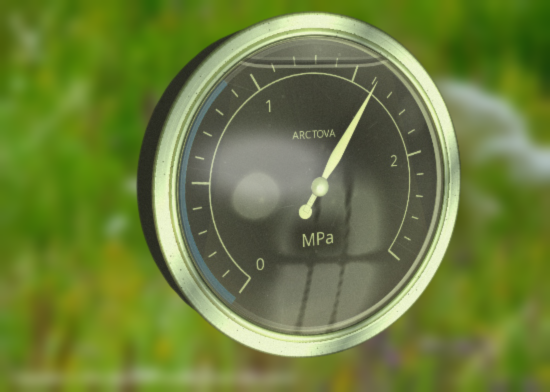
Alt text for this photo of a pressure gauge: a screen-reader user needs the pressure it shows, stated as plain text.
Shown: 1.6 MPa
